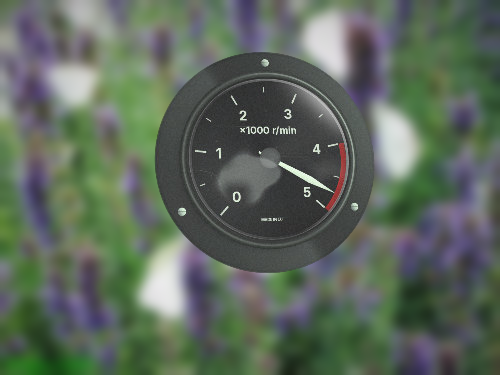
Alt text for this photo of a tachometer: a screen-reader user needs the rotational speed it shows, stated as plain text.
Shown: 4750 rpm
